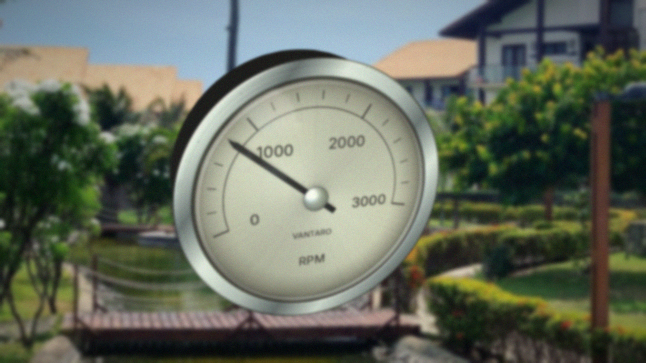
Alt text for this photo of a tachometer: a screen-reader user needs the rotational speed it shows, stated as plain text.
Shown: 800 rpm
